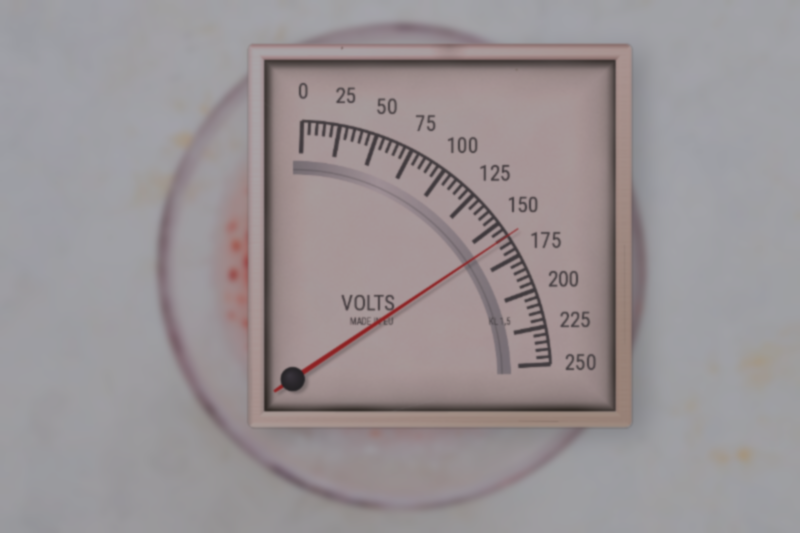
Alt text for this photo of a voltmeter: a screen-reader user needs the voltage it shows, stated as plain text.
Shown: 160 V
